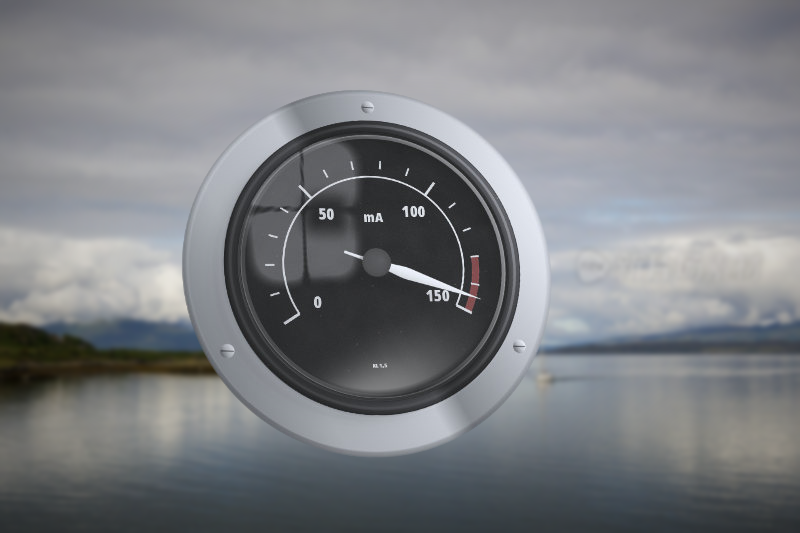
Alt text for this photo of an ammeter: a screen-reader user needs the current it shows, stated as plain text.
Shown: 145 mA
